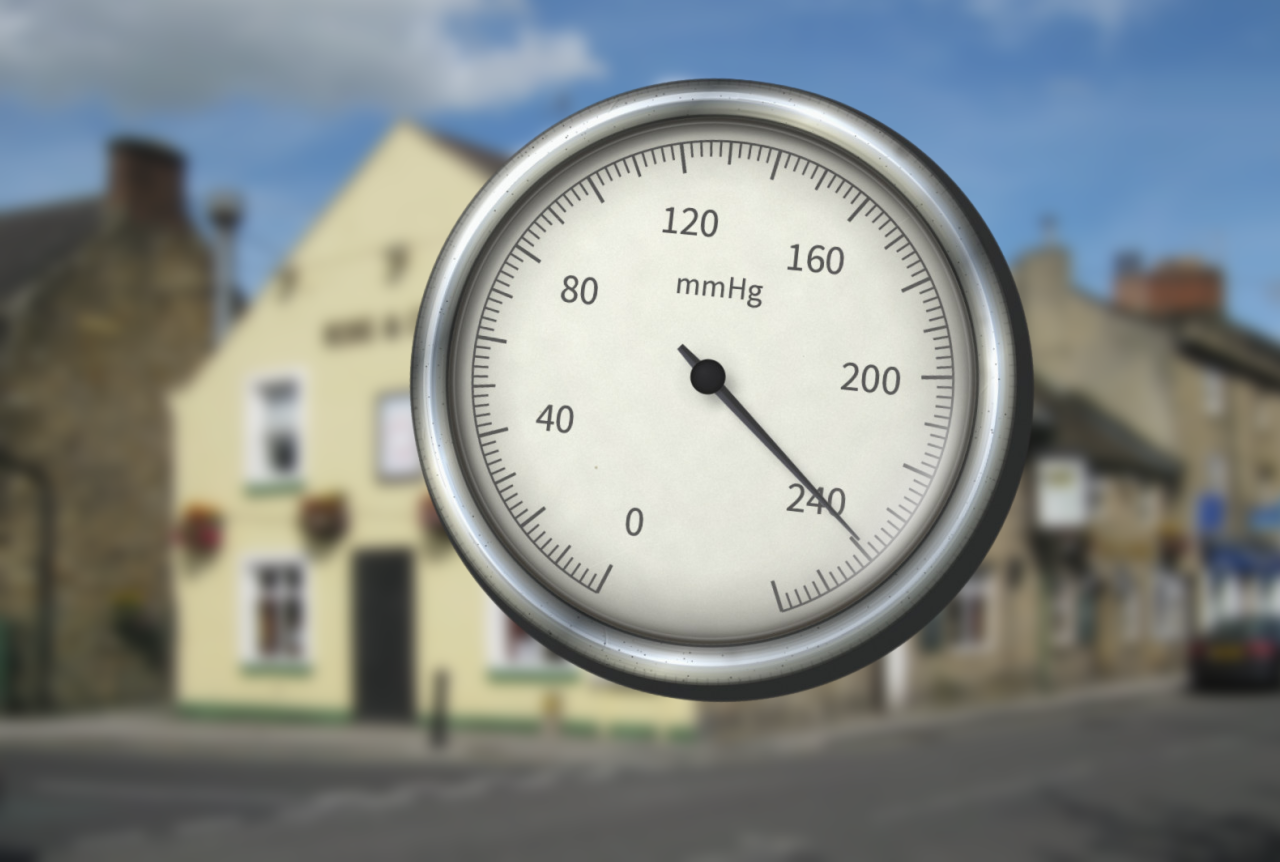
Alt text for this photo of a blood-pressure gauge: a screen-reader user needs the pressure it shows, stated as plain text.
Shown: 239 mmHg
